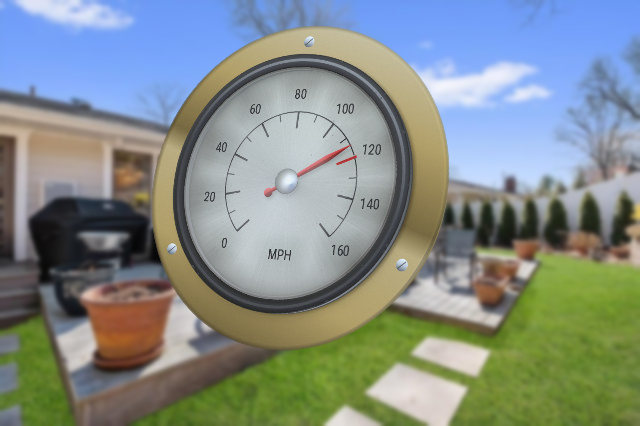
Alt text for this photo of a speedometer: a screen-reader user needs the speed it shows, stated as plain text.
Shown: 115 mph
